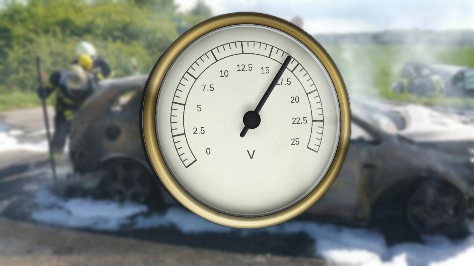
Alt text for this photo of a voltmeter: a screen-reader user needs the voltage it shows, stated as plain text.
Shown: 16.5 V
